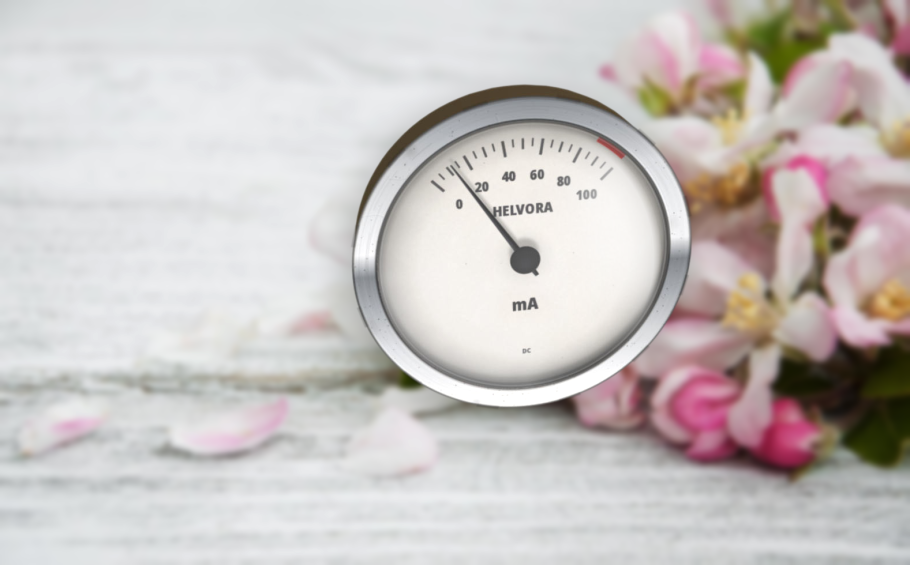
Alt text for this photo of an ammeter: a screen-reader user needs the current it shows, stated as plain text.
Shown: 12.5 mA
